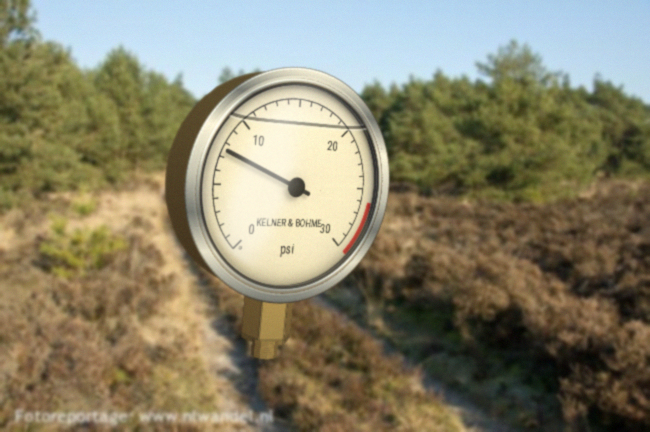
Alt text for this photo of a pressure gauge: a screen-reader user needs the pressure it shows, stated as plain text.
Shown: 7.5 psi
